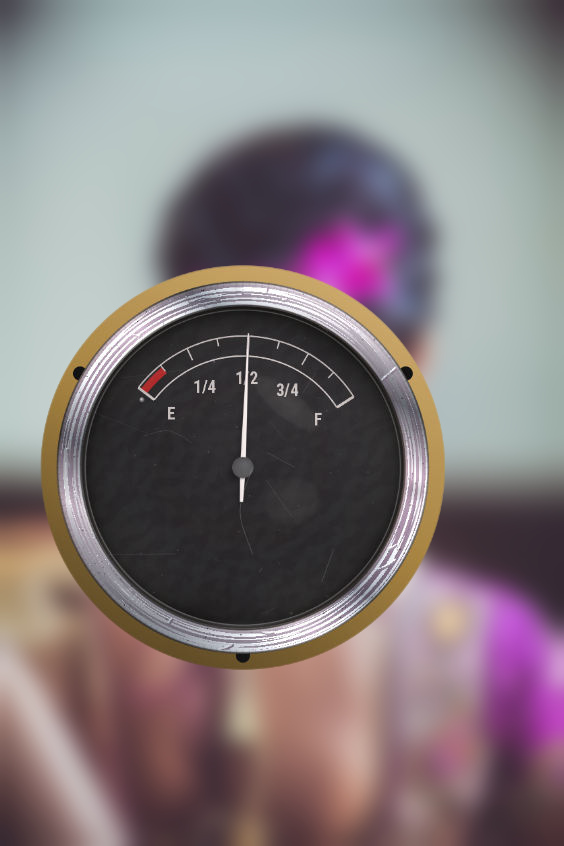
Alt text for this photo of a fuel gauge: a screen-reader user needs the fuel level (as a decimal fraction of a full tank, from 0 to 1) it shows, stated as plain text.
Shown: 0.5
